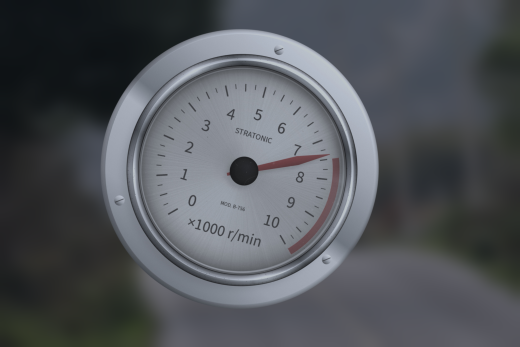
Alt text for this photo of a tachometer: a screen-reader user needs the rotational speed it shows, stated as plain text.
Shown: 7375 rpm
